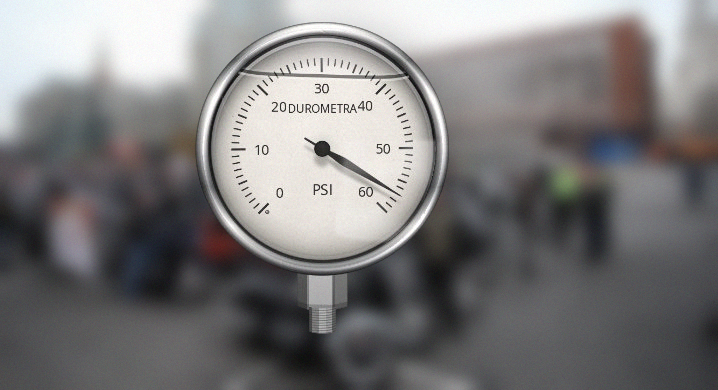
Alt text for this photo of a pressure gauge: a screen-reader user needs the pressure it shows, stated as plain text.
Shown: 57 psi
